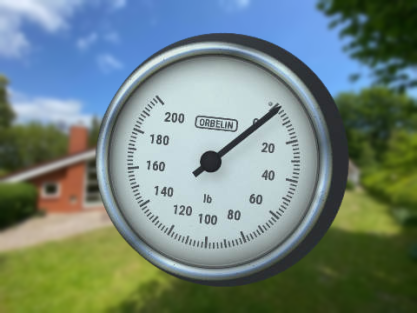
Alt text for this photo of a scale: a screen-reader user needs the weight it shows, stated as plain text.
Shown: 2 lb
